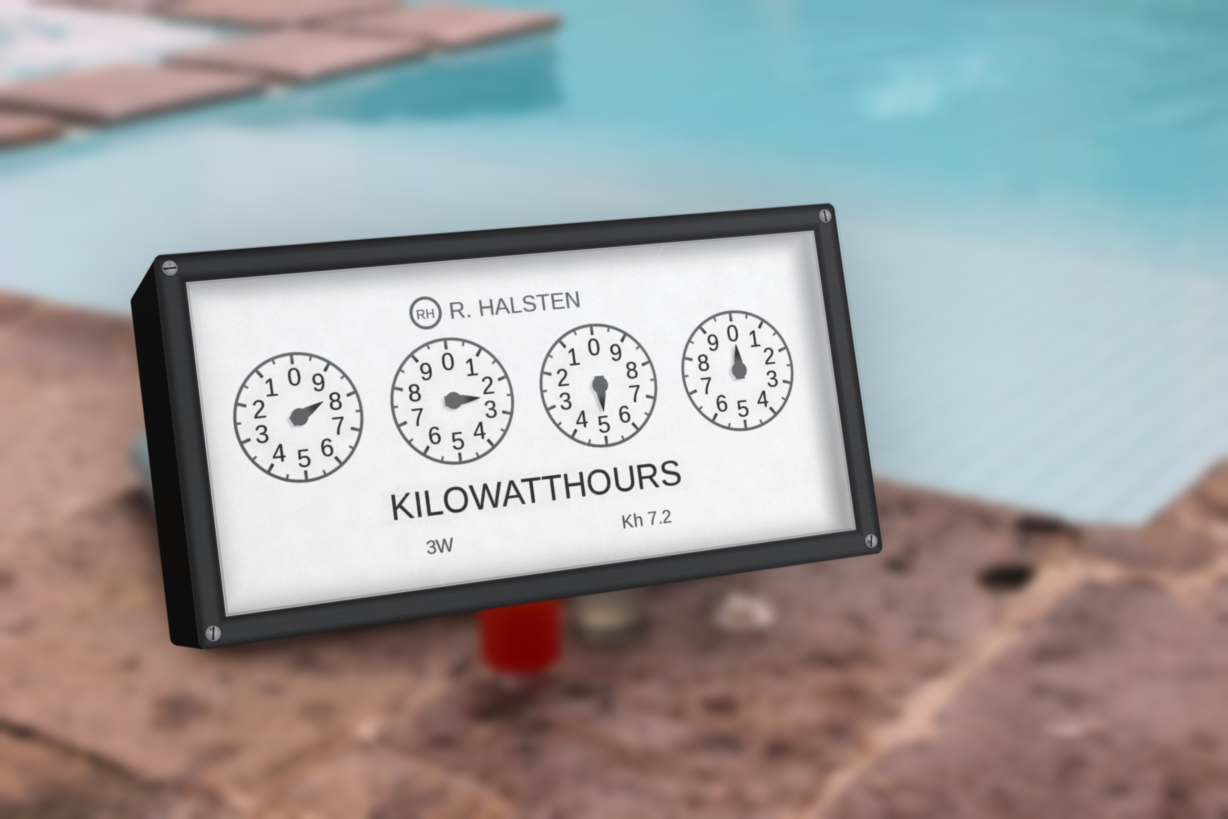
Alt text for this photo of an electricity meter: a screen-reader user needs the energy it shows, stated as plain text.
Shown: 8250 kWh
